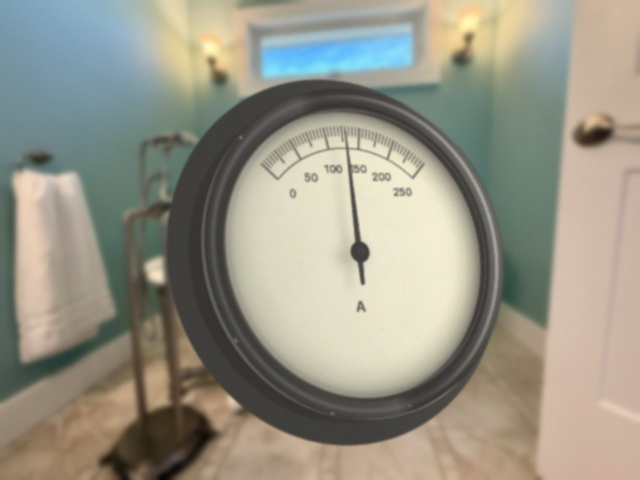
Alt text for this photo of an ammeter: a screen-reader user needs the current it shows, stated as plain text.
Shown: 125 A
